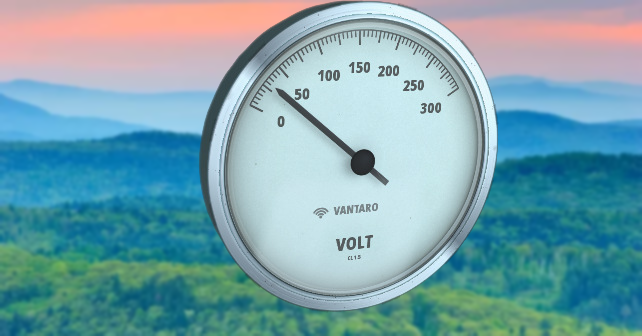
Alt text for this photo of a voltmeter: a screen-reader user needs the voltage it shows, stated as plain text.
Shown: 30 V
